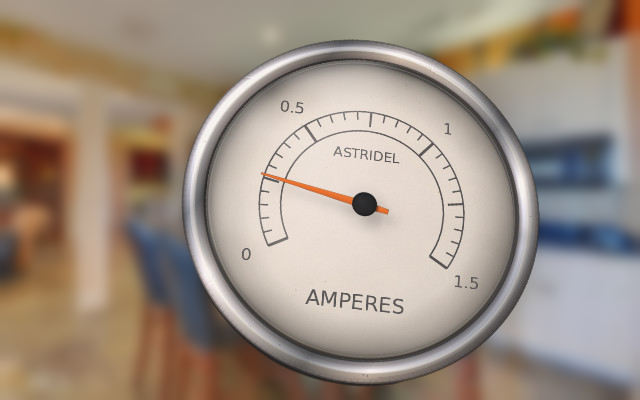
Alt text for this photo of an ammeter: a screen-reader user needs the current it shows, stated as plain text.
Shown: 0.25 A
